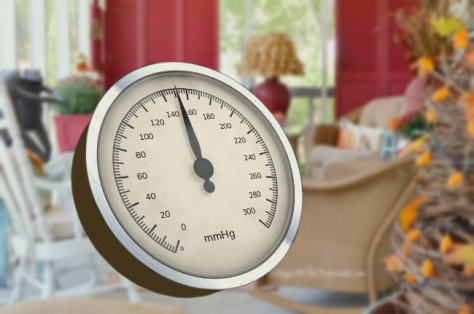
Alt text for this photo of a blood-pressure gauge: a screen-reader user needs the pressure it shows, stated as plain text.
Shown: 150 mmHg
